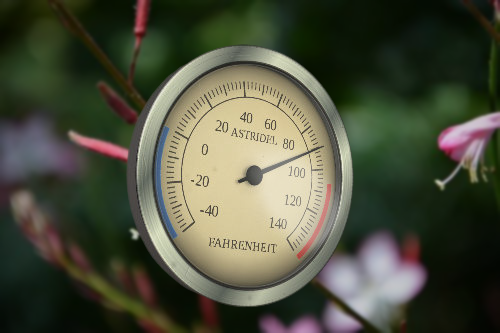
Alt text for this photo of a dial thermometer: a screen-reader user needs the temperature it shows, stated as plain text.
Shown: 90 °F
